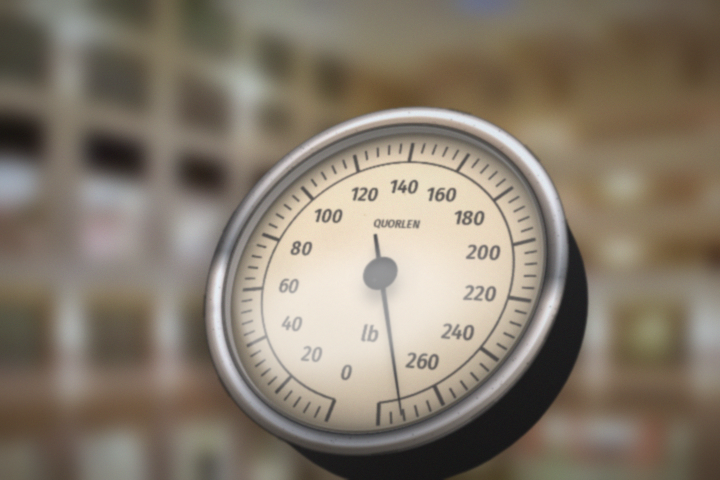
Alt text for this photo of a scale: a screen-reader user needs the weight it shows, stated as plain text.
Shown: 272 lb
